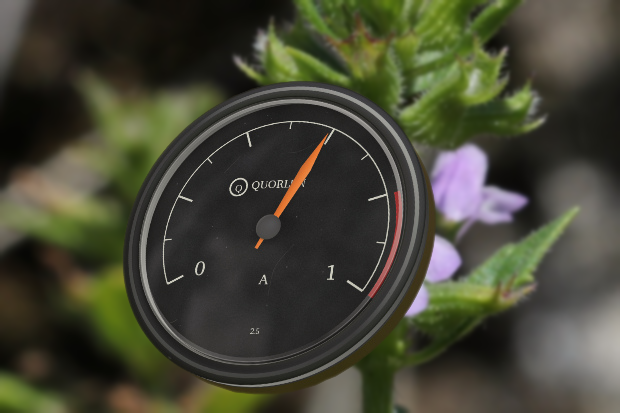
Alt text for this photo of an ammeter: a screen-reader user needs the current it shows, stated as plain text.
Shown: 0.6 A
